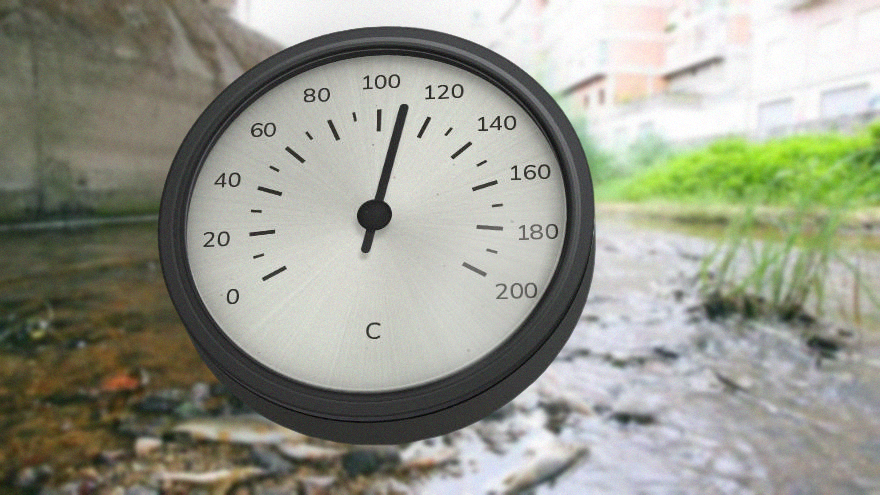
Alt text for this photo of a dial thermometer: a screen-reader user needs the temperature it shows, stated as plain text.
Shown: 110 °C
